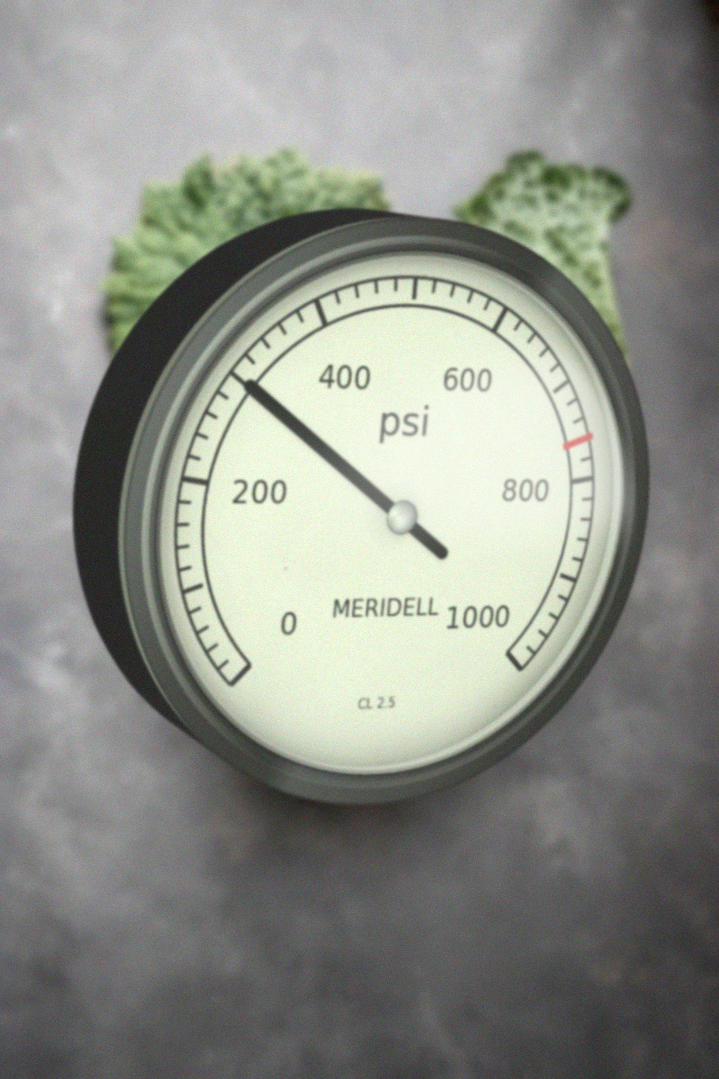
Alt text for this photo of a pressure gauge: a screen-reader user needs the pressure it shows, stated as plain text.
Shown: 300 psi
